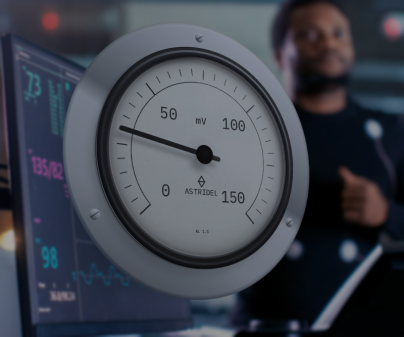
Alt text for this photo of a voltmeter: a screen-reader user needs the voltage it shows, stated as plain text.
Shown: 30 mV
